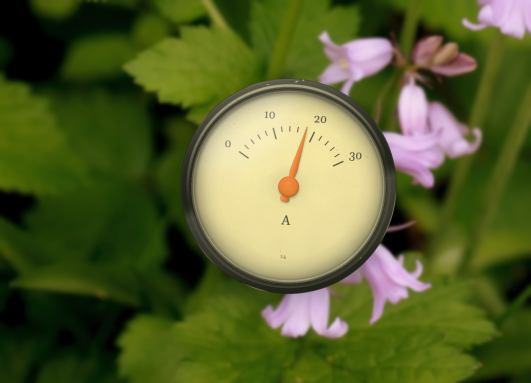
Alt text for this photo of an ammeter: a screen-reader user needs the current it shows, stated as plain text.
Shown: 18 A
